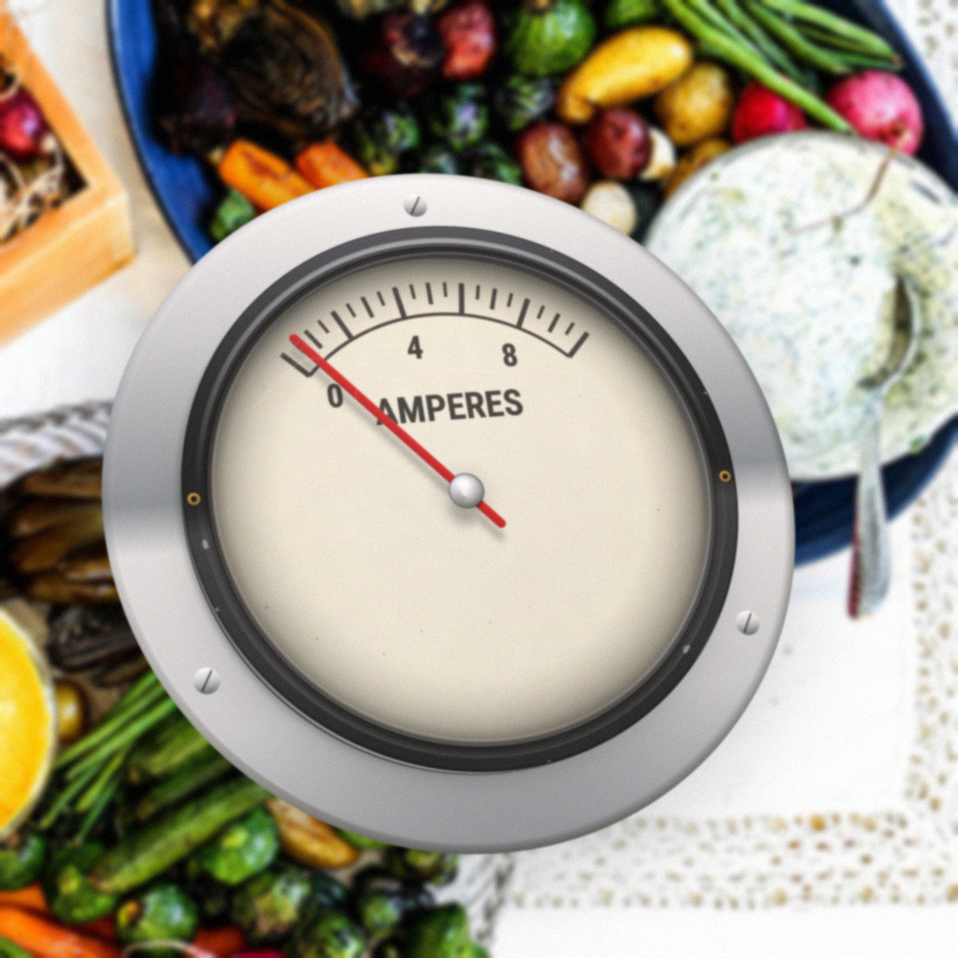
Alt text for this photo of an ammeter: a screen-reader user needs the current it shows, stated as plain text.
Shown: 0.5 A
